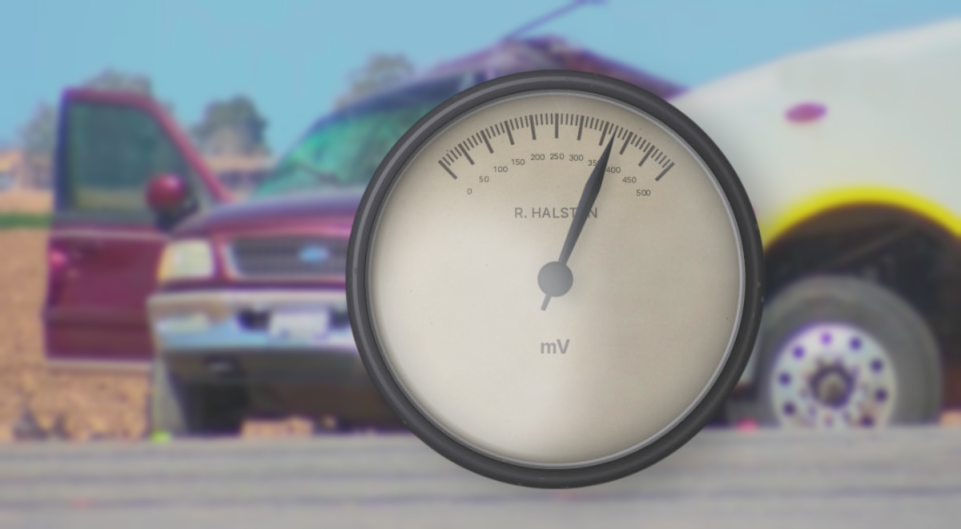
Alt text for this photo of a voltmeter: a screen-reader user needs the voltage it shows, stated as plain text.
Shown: 370 mV
